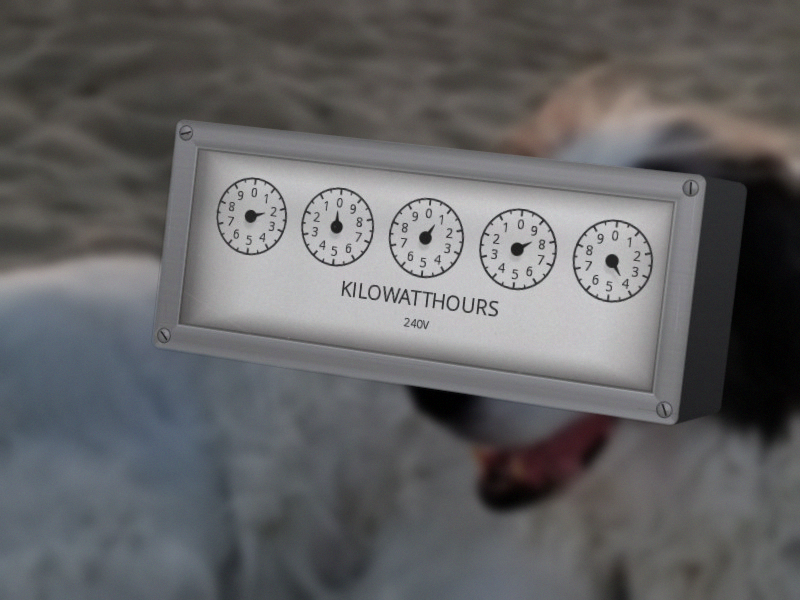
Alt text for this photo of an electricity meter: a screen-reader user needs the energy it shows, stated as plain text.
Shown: 20084 kWh
